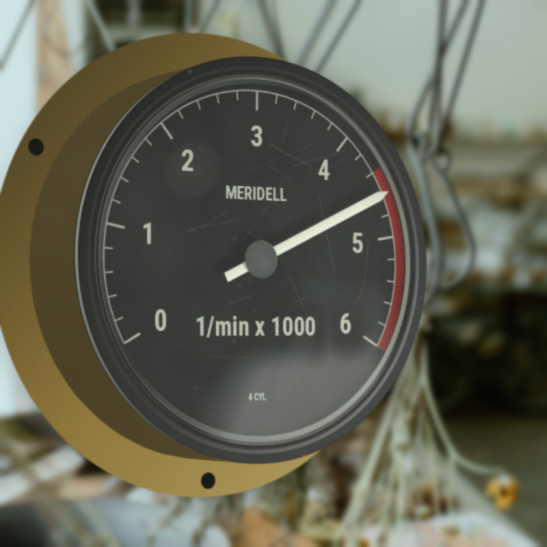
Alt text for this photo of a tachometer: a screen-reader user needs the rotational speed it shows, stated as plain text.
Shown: 4600 rpm
